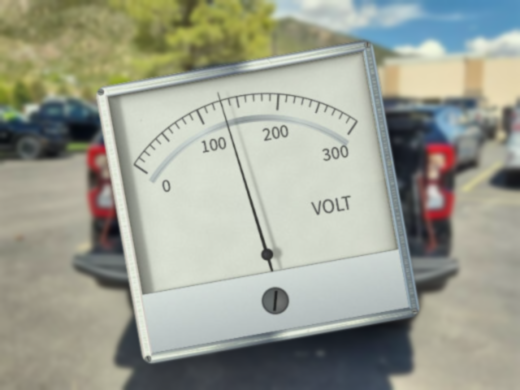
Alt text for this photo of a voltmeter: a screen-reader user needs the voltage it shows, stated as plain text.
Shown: 130 V
